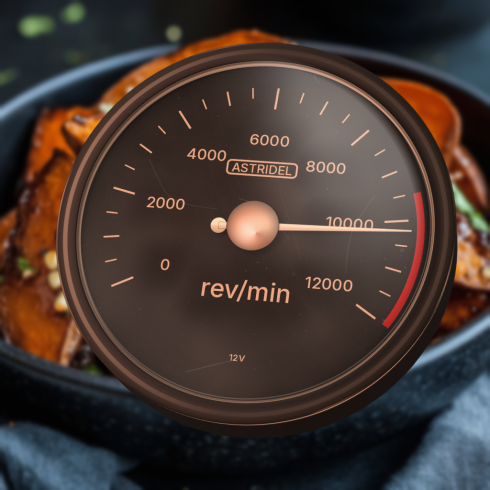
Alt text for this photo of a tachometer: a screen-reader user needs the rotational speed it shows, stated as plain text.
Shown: 10250 rpm
